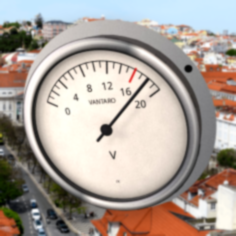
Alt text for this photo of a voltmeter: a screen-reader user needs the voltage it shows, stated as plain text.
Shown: 18 V
